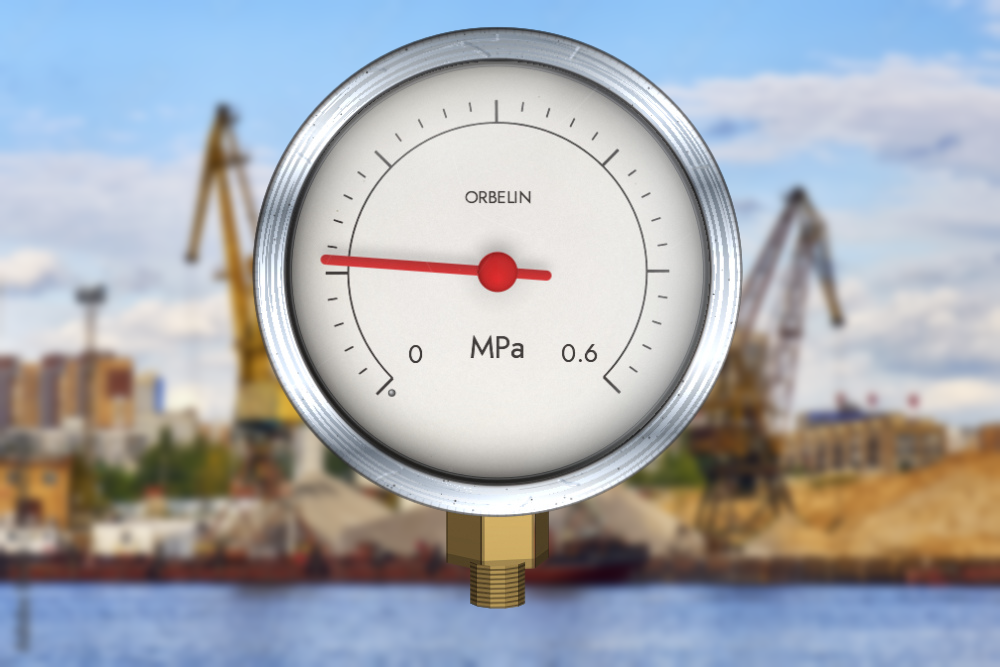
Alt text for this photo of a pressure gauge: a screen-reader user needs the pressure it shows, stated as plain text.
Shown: 0.11 MPa
